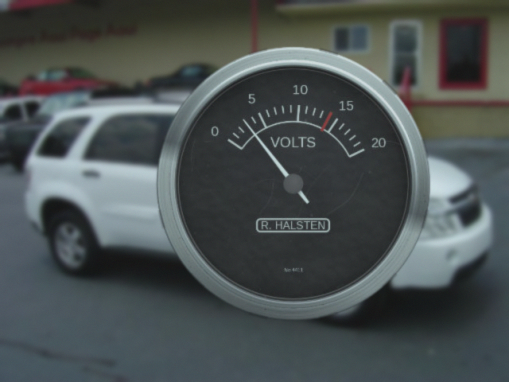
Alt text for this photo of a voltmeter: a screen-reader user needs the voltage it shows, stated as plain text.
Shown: 3 V
